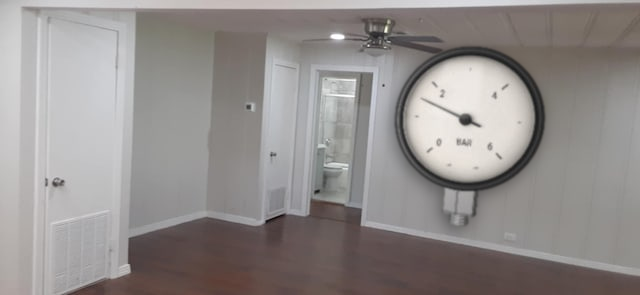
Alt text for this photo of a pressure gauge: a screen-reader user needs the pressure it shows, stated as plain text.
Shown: 1.5 bar
